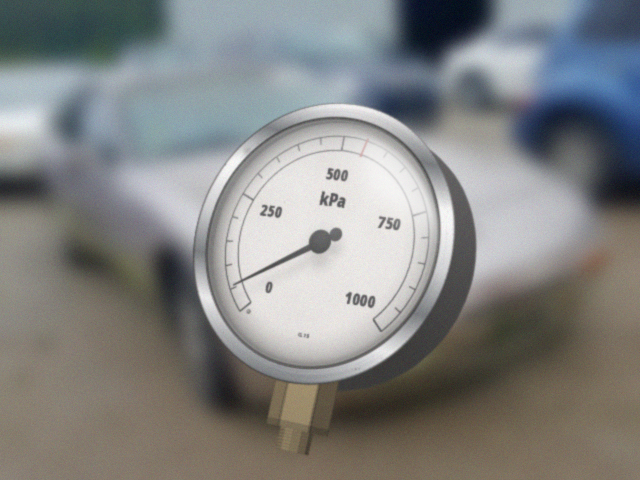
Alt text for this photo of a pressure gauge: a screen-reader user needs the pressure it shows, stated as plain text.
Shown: 50 kPa
